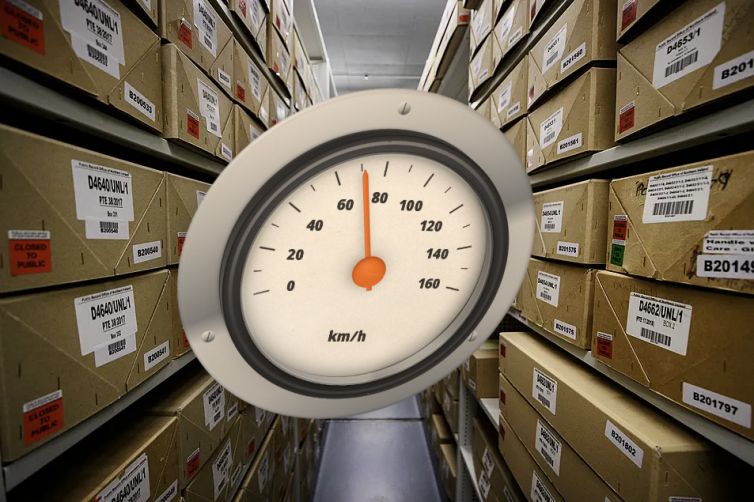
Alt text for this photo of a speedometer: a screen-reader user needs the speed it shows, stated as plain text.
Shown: 70 km/h
